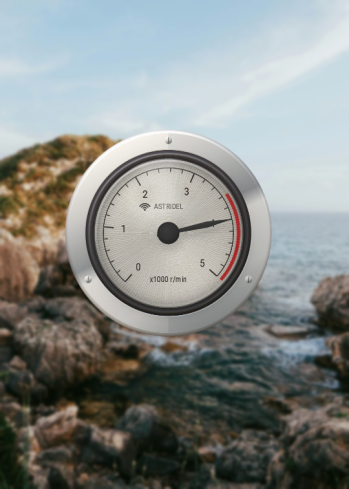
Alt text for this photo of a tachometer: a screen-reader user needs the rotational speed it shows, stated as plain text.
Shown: 4000 rpm
